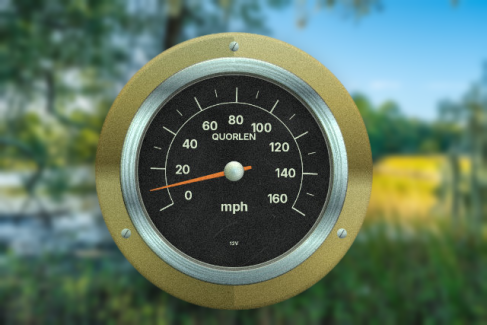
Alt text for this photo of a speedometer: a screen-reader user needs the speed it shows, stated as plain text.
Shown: 10 mph
